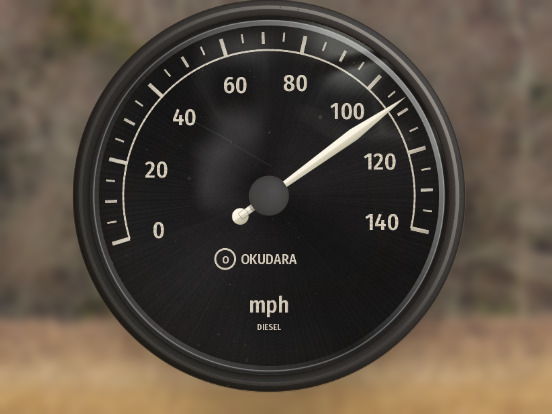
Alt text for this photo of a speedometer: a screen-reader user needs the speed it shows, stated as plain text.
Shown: 107.5 mph
